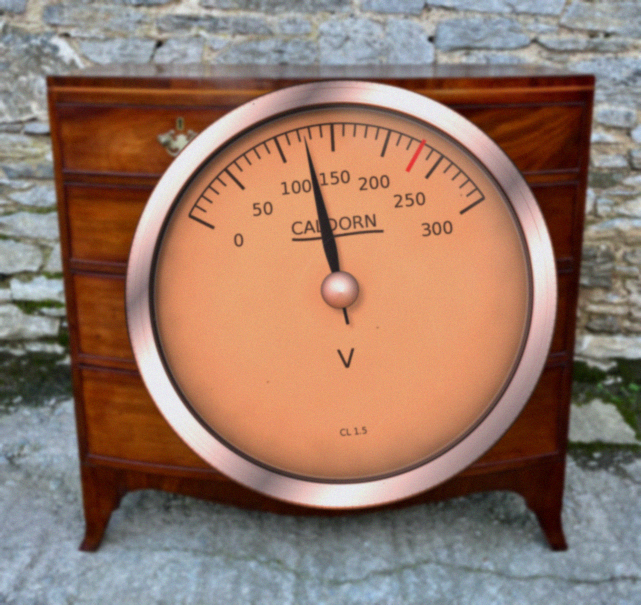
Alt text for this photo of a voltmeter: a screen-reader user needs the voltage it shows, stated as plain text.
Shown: 125 V
